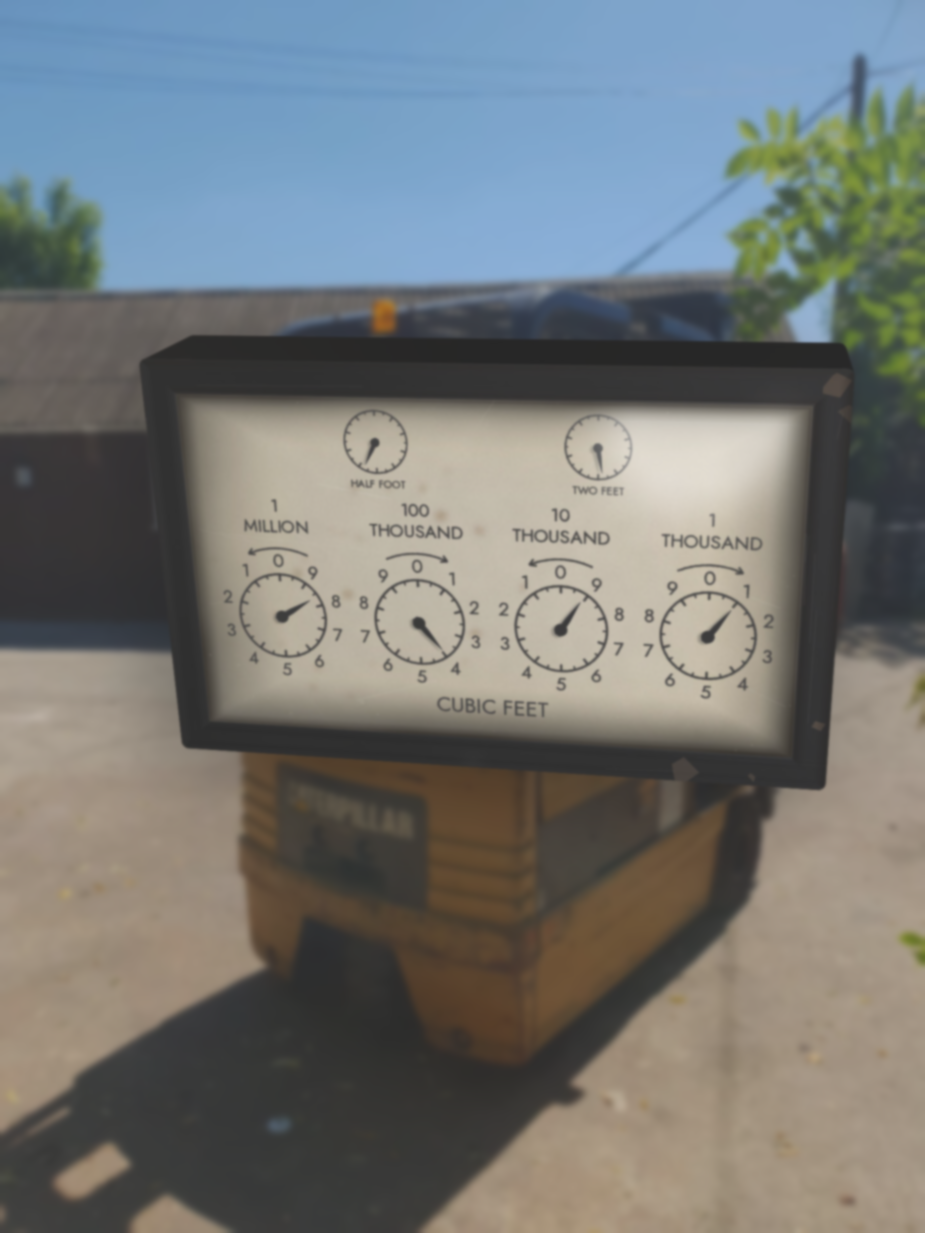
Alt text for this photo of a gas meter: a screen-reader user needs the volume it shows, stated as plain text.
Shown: 839100 ft³
